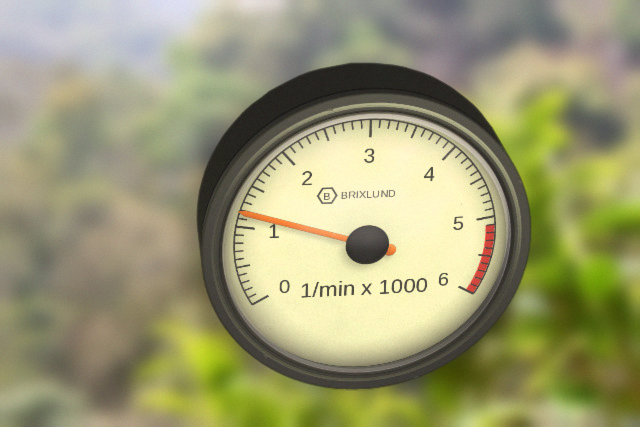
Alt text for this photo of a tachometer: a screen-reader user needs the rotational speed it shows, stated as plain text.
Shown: 1200 rpm
